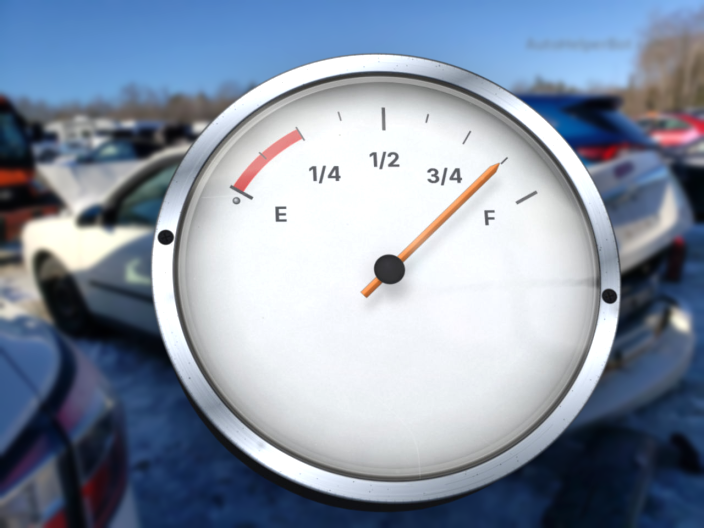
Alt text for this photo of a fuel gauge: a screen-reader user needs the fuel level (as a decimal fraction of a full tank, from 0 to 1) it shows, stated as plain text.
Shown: 0.875
